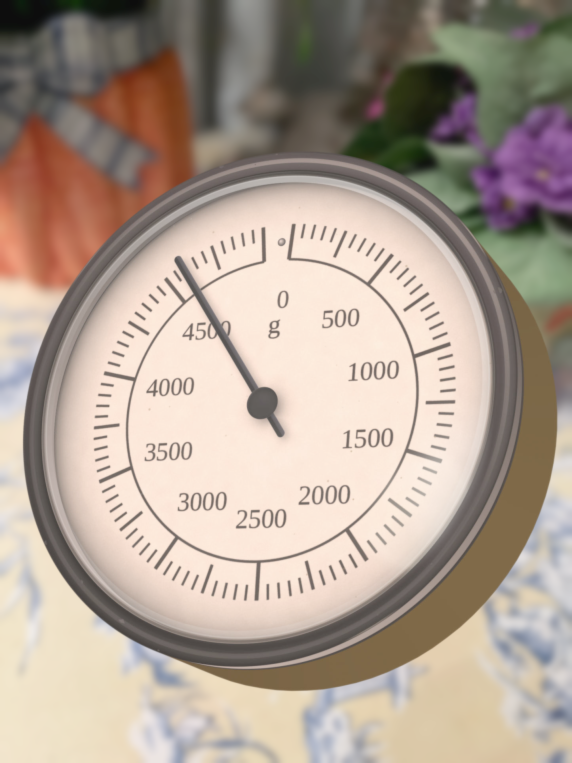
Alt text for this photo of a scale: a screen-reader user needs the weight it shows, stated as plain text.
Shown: 4600 g
